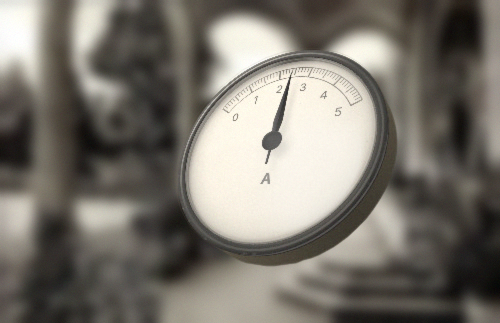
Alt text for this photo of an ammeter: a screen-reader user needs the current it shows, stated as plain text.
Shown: 2.5 A
